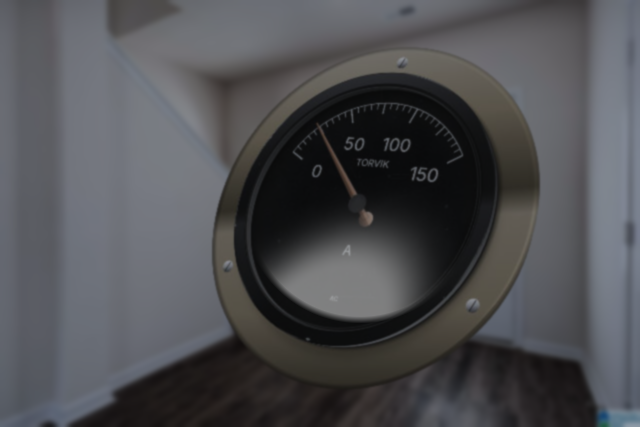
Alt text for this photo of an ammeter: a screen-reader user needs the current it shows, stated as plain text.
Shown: 25 A
